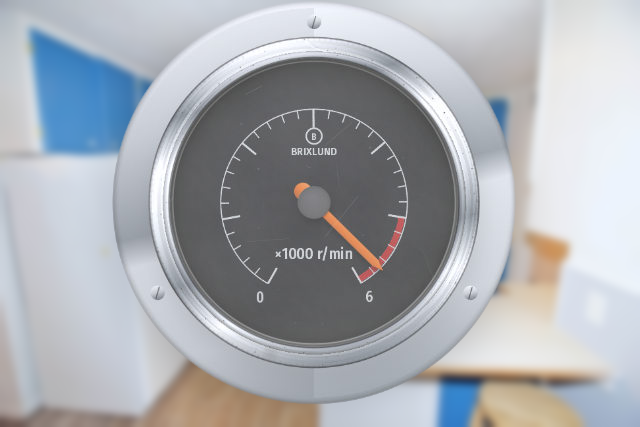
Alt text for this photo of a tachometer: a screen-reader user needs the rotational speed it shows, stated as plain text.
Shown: 5700 rpm
